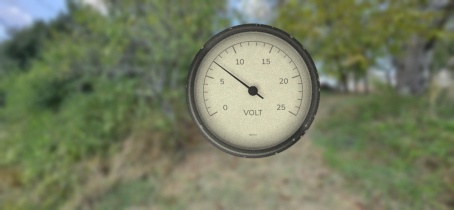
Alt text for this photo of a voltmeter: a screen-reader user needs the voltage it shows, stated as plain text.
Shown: 7 V
